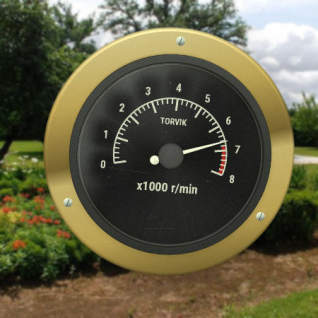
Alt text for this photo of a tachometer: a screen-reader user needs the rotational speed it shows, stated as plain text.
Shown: 6600 rpm
